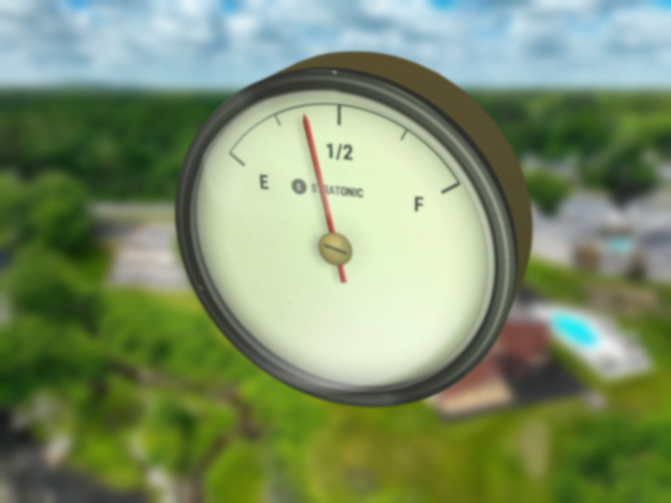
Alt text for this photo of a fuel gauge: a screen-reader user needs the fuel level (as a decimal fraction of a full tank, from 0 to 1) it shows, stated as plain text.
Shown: 0.375
